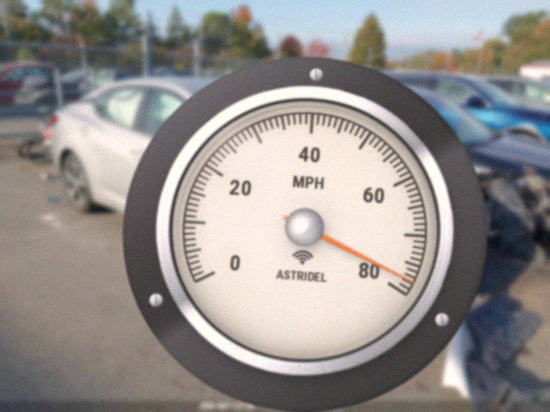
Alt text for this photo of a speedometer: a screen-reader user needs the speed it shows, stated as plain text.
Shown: 78 mph
